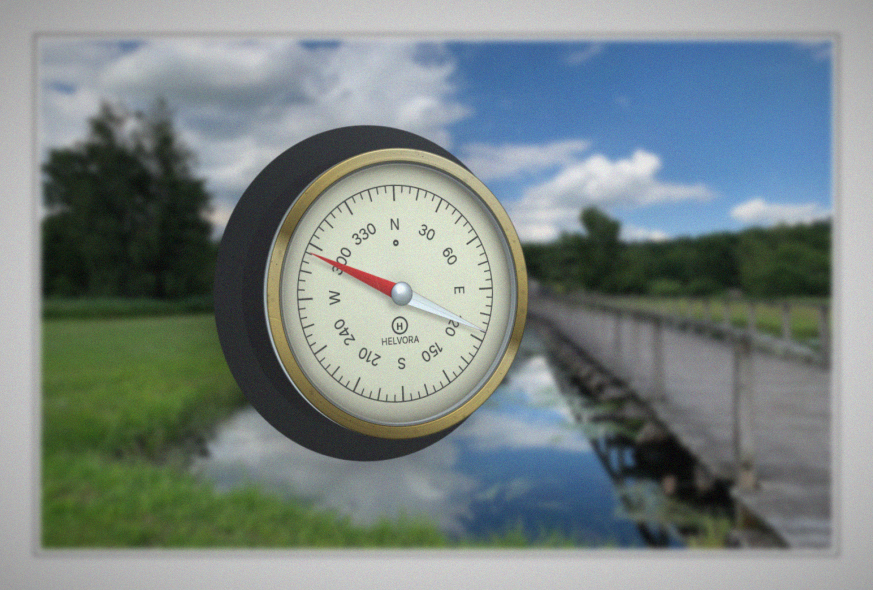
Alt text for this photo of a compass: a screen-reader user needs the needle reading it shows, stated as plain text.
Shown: 295 °
